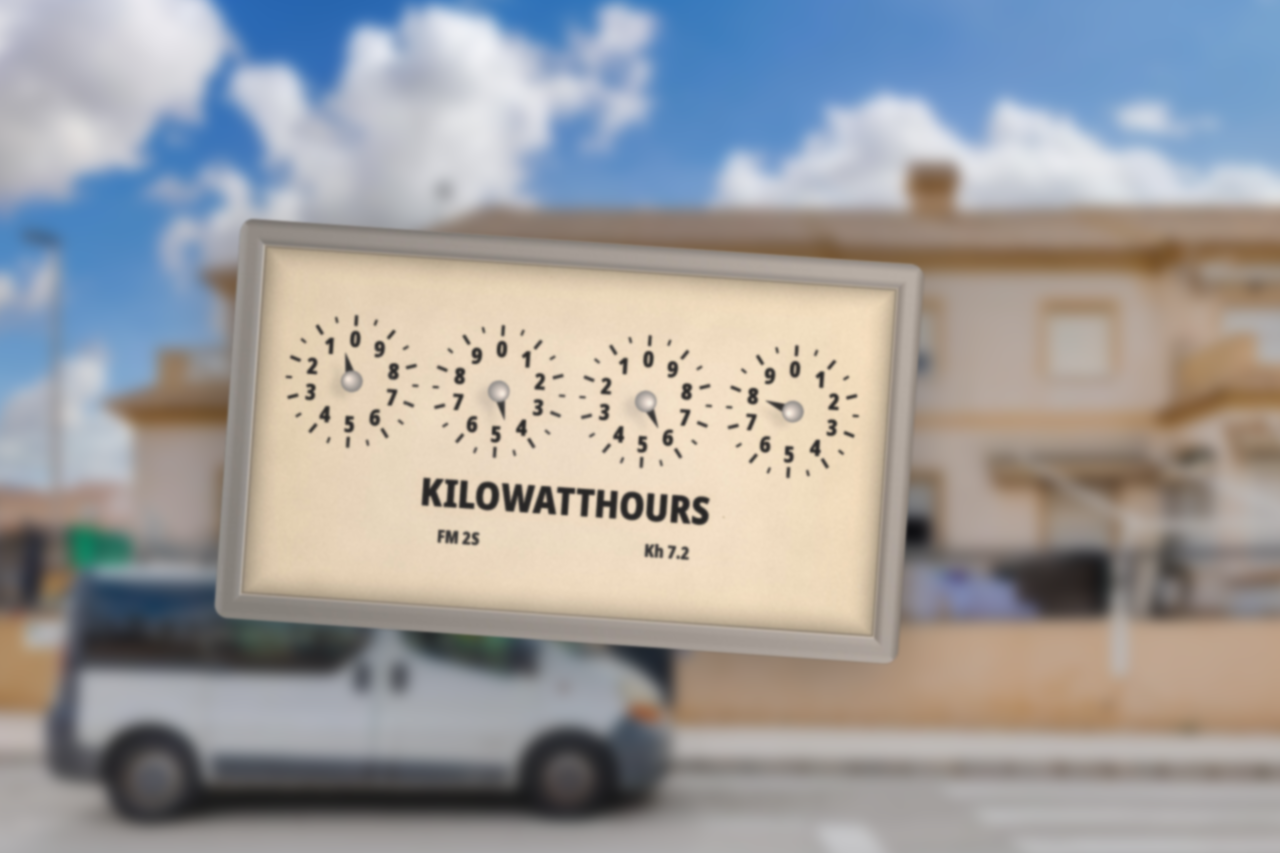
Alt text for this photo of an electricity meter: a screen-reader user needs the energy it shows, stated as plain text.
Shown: 458 kWh
